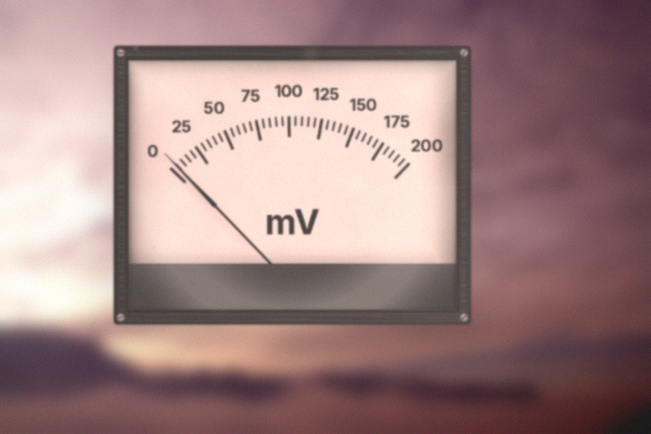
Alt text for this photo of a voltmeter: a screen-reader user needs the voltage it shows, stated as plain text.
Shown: 5 mV
